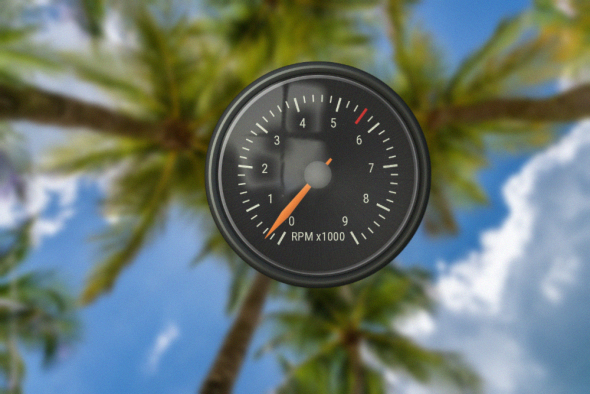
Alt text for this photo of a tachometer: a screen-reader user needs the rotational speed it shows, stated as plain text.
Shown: 300 rpm
